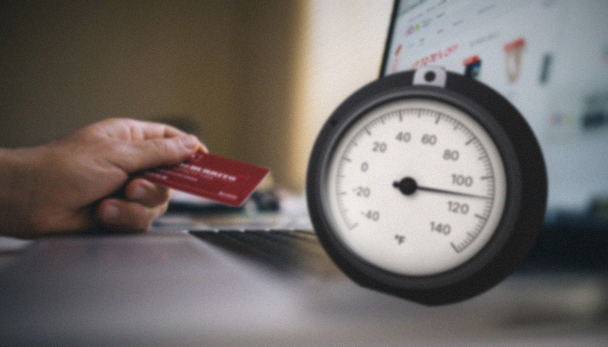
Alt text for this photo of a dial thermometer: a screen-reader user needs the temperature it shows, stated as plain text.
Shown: 110 °F
